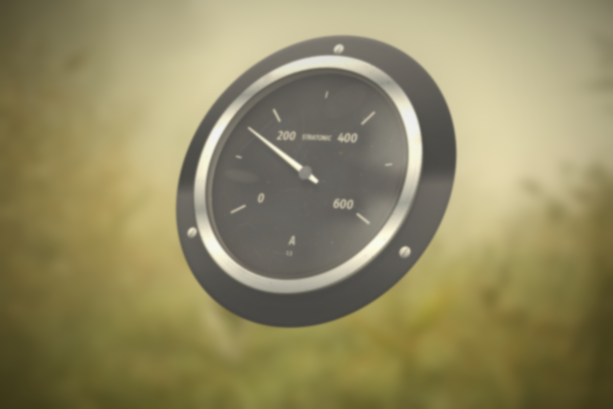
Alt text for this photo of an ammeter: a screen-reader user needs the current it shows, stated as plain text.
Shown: 150 A
